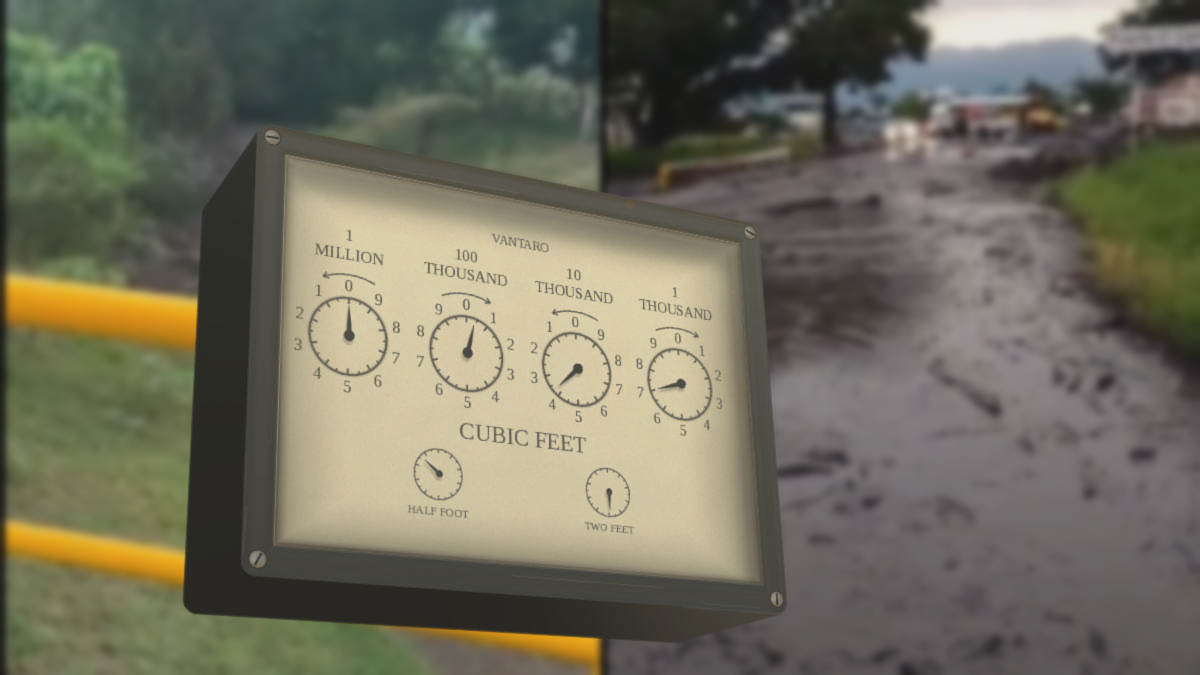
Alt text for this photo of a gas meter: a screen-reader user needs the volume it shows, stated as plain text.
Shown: 3700 ft³
